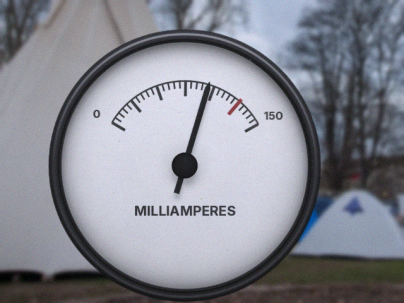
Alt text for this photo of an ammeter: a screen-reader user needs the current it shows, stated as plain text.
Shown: 95 mA
